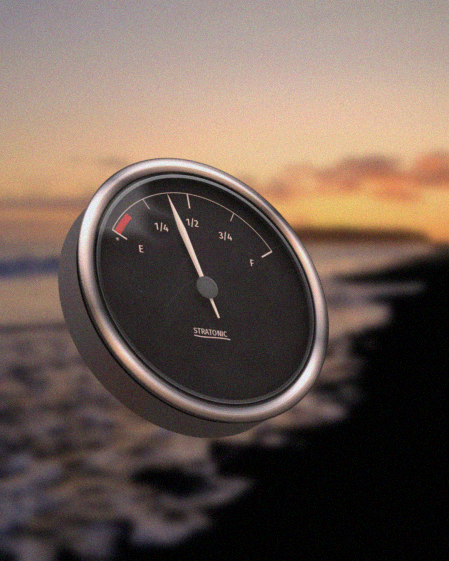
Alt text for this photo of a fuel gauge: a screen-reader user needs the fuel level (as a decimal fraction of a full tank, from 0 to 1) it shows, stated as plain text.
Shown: 0.375
